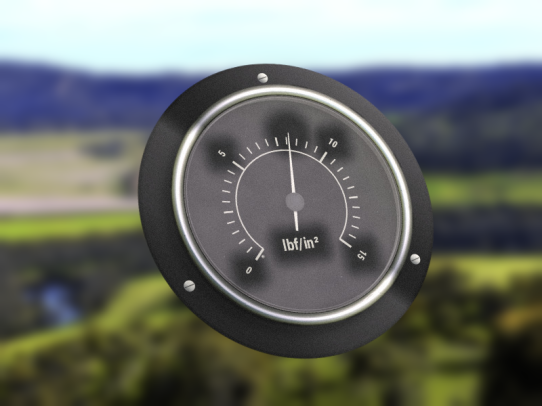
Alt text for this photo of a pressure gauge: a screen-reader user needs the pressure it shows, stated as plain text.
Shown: 8 psi
